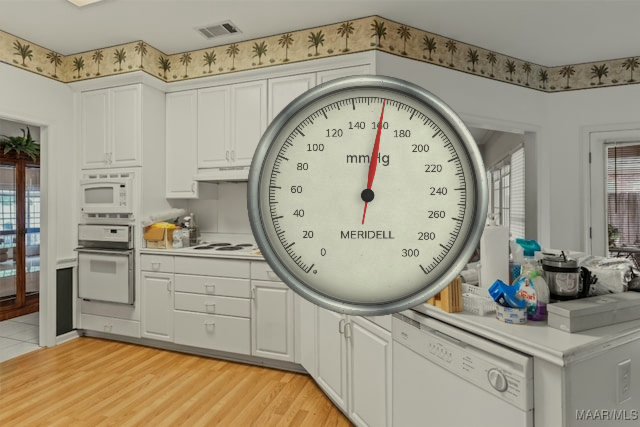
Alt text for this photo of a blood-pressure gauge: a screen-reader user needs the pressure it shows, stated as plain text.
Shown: 160 mmHg
